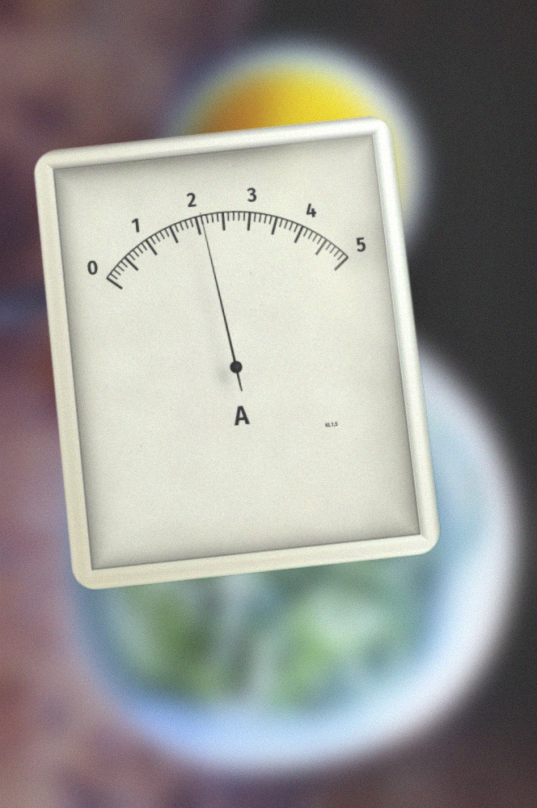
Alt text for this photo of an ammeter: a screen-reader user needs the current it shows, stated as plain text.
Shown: 2.1 A
